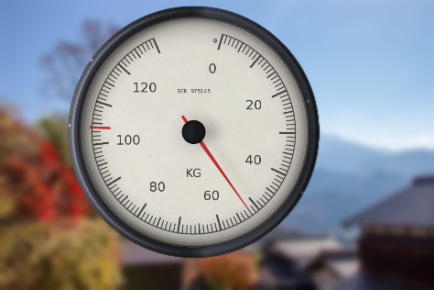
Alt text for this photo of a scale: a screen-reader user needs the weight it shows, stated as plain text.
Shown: 52 kg
